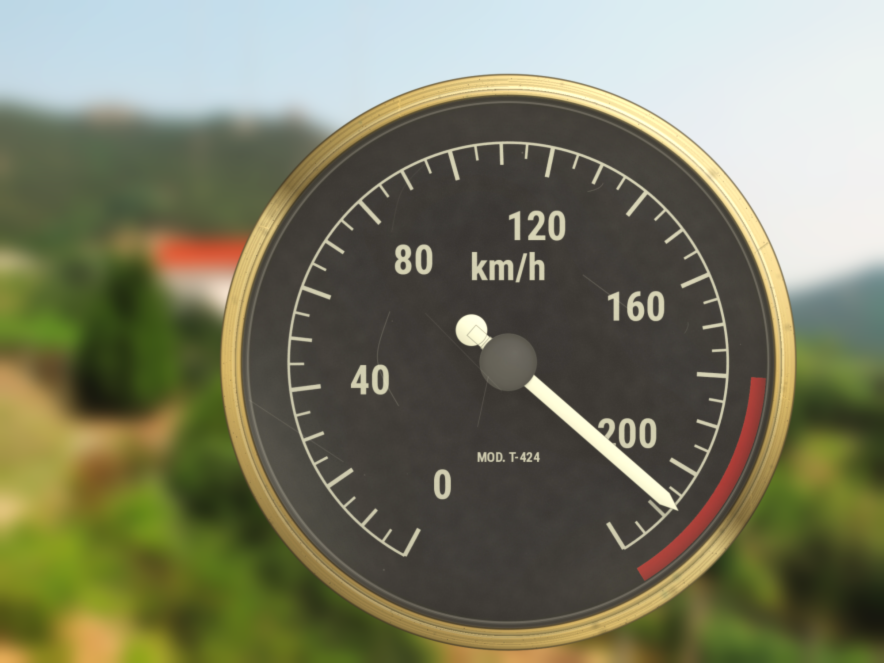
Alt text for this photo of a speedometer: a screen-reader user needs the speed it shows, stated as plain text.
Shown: 207.5 km/h
